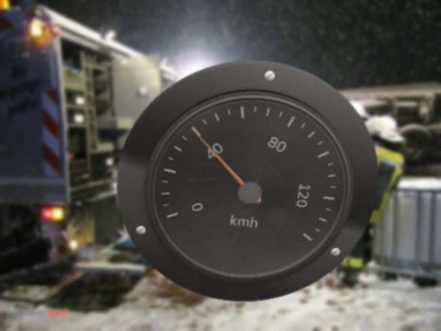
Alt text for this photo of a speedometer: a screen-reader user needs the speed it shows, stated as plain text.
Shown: 40 km/h
